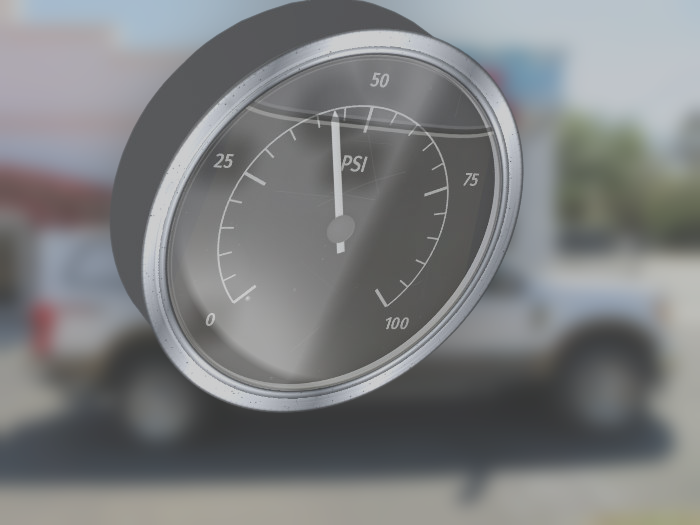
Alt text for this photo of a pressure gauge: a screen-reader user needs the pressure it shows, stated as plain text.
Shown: 42.5 psi
